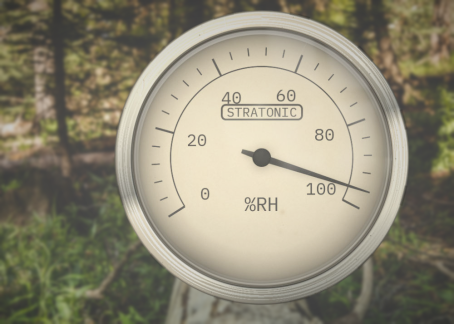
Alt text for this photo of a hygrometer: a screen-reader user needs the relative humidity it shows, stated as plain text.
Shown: 96 %
